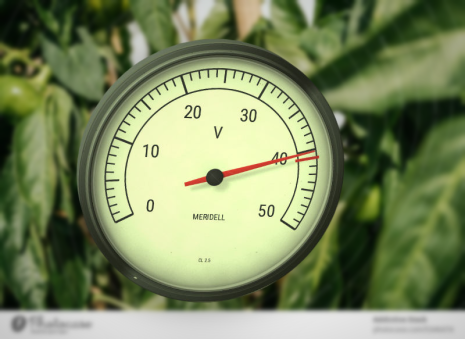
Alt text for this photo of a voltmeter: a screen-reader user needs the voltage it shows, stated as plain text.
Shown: 40 V
